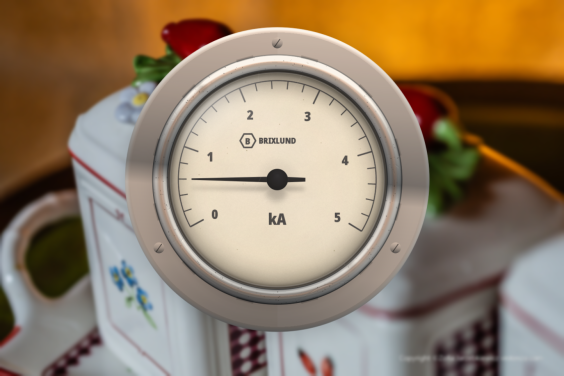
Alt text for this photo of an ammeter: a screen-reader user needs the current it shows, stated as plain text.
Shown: 0.6 kA
